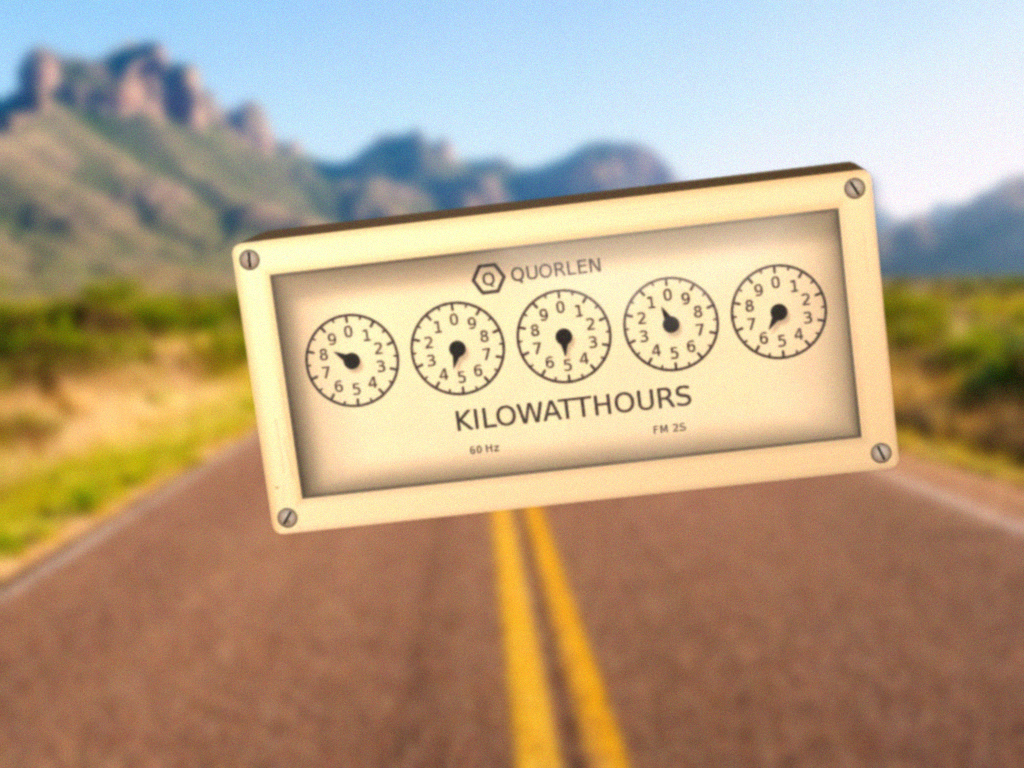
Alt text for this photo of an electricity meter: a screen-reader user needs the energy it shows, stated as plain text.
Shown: 84506 kWh
